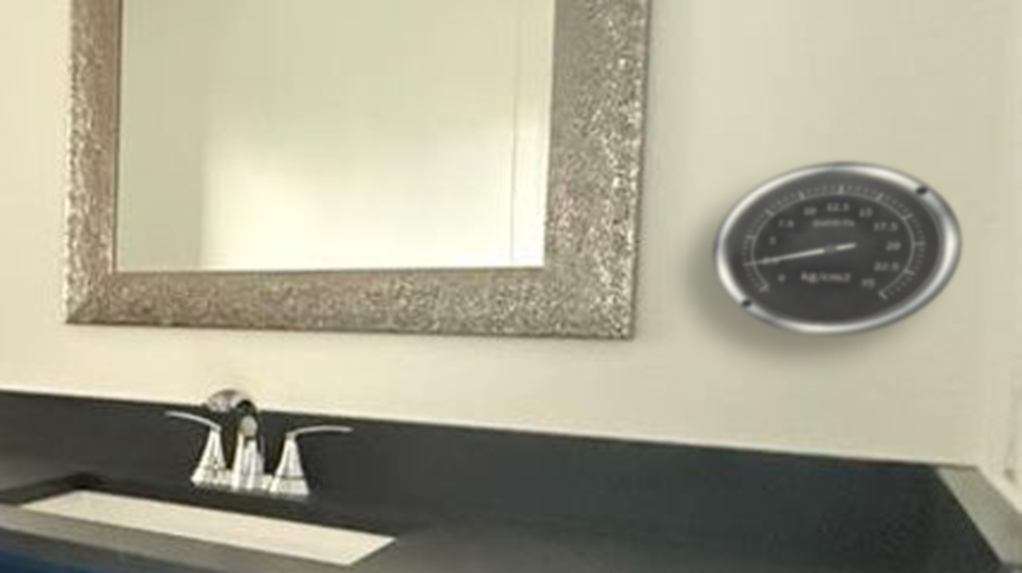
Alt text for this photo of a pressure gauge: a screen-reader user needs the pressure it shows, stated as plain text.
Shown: 2.5 kg/cm²
